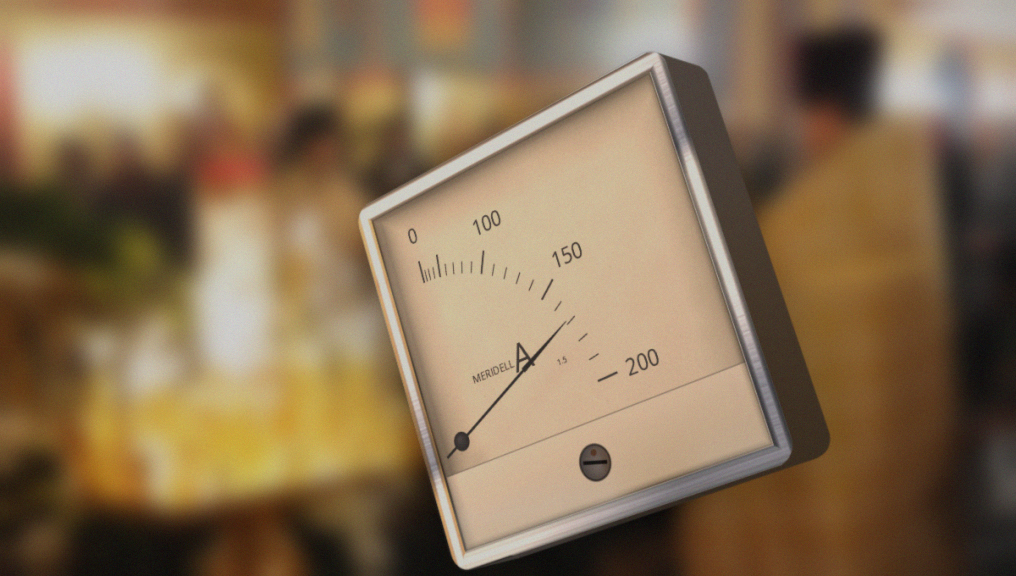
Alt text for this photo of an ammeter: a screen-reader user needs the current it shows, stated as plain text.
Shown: 170 A
